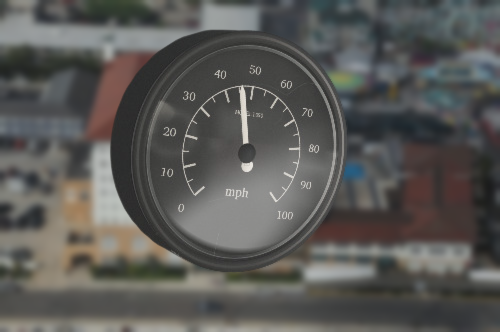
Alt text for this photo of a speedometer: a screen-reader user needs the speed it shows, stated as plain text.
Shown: 45 mph
